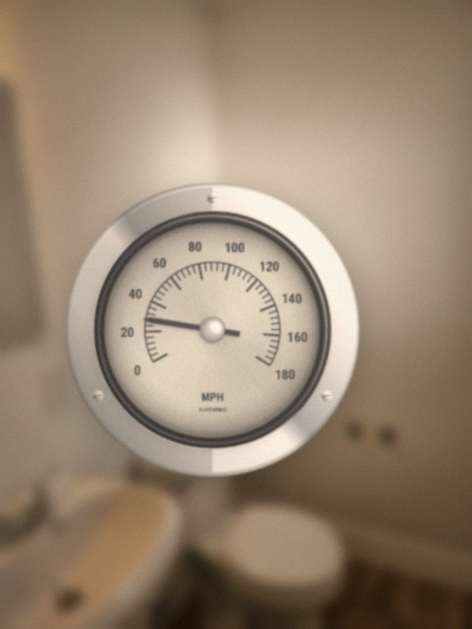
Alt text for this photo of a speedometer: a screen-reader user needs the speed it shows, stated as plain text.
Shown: 28 mph
